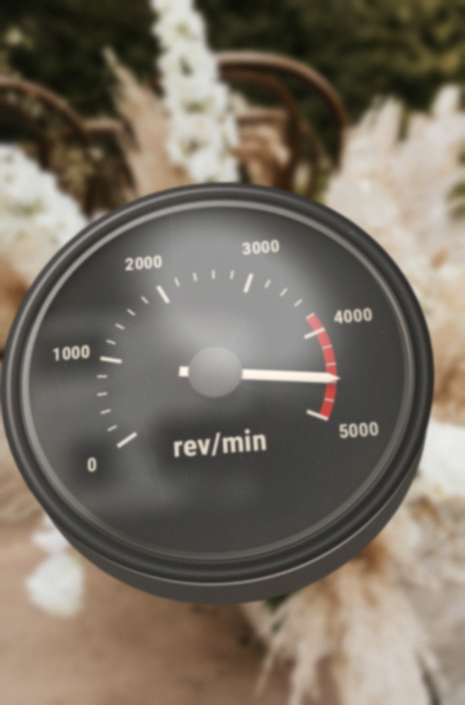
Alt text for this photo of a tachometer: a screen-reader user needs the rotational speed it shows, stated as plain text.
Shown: 4600 rpm
